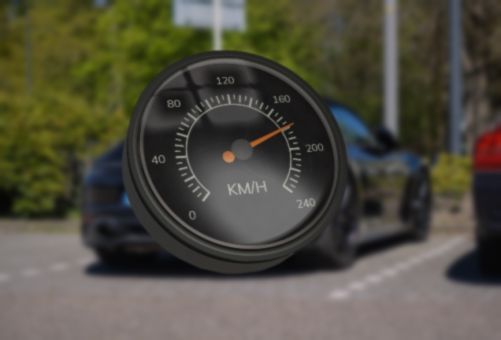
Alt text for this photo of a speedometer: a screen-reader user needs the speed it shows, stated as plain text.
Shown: 180 km/h
